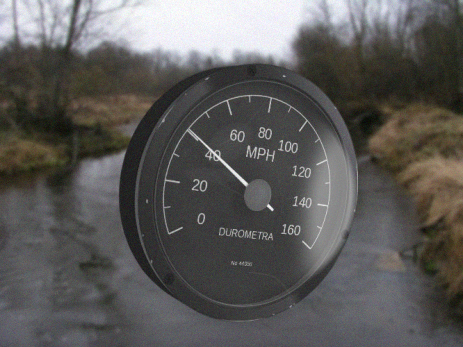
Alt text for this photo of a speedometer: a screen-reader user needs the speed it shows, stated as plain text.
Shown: 40 mph
